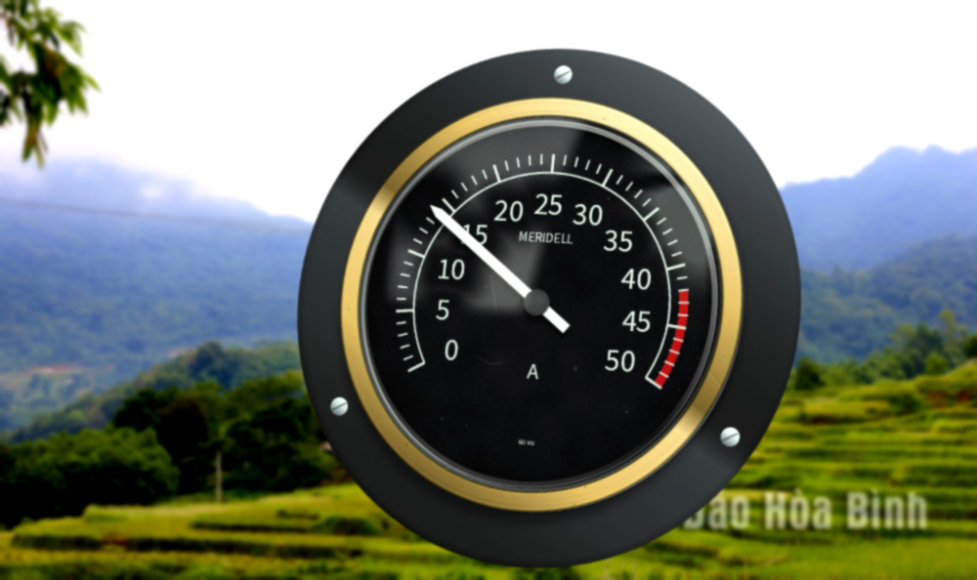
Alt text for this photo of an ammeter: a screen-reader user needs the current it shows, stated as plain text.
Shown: 14 A
